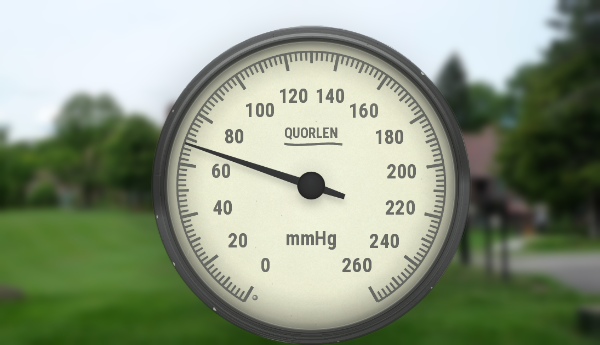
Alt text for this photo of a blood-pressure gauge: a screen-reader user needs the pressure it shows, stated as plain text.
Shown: 68 mmHg
